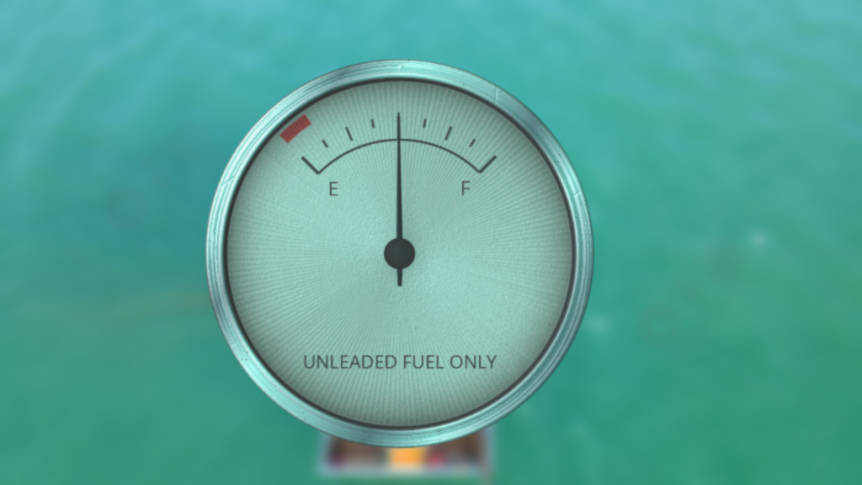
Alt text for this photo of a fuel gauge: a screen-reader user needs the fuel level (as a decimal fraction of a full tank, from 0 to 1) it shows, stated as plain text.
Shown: 0.5
